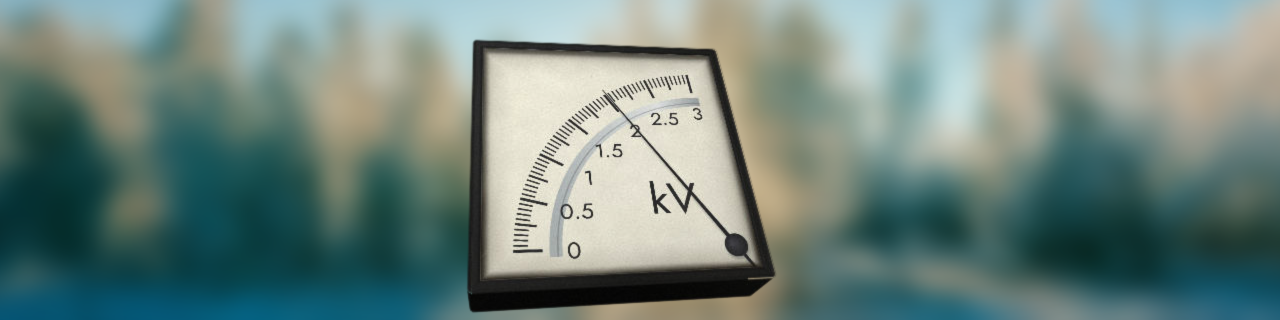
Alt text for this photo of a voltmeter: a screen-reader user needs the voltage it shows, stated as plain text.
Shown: 2 kV
